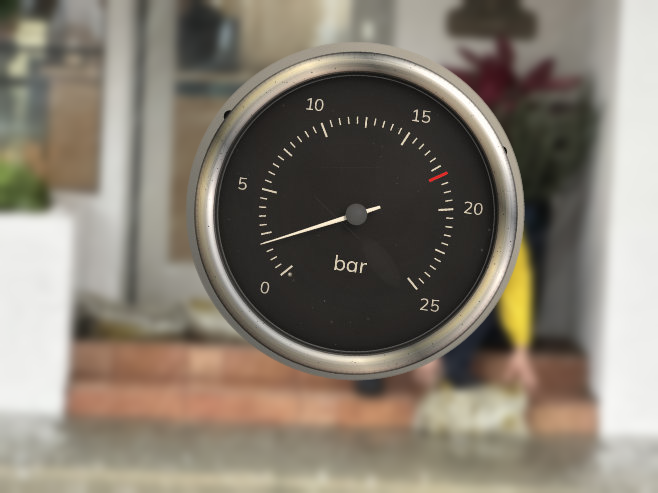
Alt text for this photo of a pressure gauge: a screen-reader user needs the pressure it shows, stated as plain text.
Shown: 2 bar
